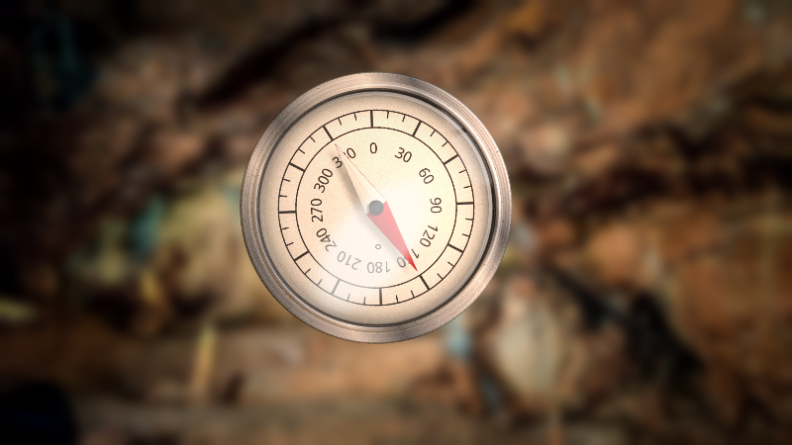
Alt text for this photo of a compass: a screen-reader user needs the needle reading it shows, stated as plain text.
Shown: 150 °
